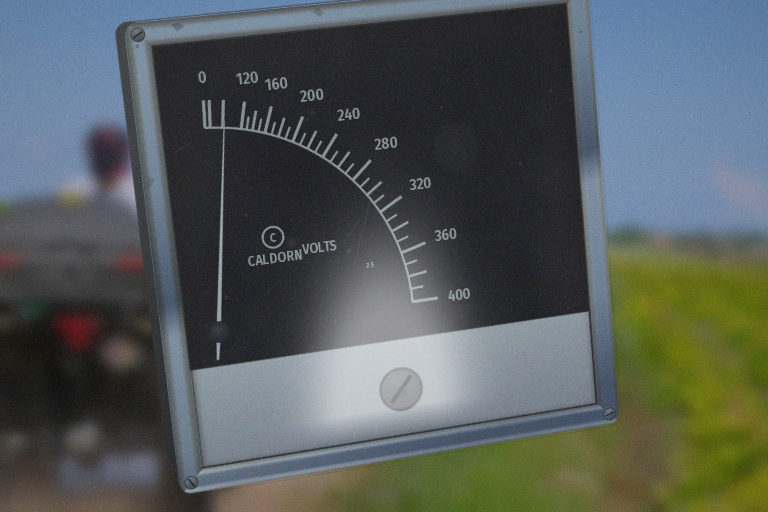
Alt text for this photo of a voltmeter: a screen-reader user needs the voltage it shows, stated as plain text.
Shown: 80 V
